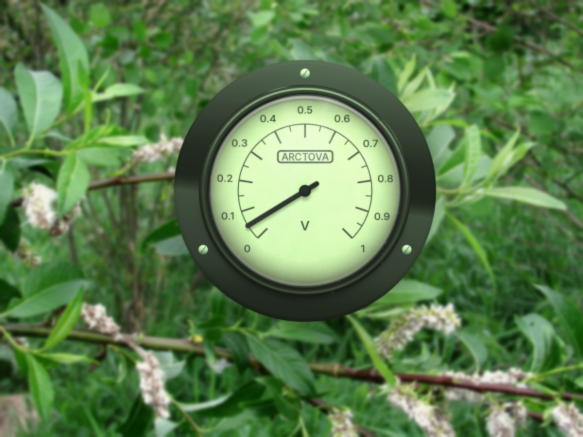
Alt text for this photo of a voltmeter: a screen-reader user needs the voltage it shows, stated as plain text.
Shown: 0.05 V
